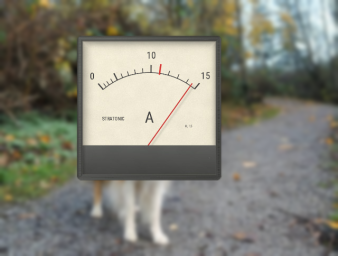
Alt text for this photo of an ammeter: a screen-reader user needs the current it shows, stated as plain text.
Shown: 14.5 A
